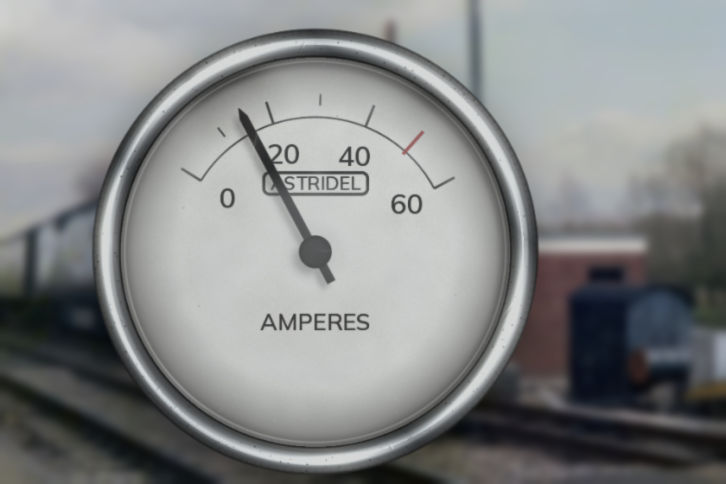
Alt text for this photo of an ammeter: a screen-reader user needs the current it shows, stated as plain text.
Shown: 15 A
